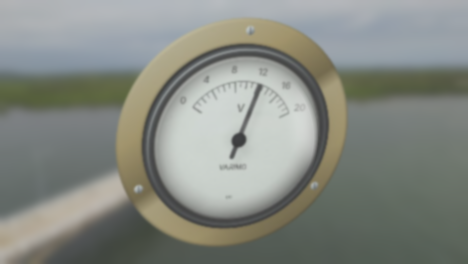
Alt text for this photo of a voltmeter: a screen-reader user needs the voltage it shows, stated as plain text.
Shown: 12 V
